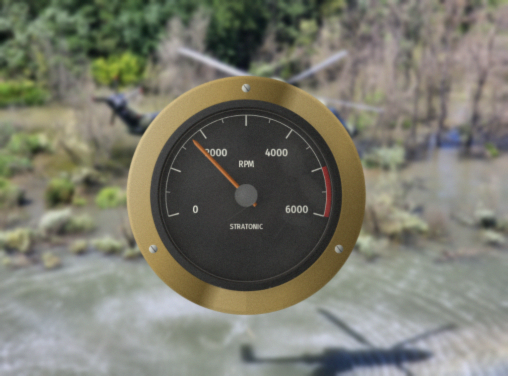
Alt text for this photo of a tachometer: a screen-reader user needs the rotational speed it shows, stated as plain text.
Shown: 1750 rpm
